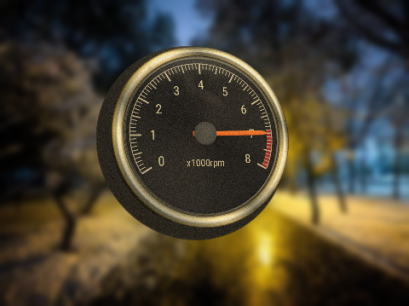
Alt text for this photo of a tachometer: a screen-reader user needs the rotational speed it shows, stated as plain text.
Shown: 7000 rpm
